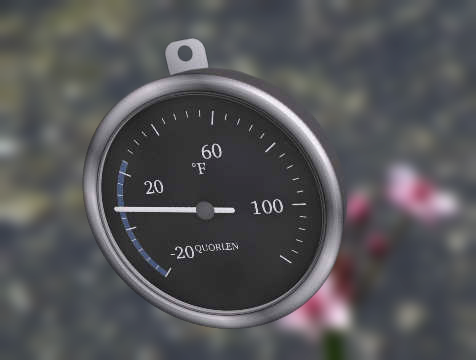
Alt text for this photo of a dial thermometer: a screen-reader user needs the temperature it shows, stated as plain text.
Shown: 8 °F
